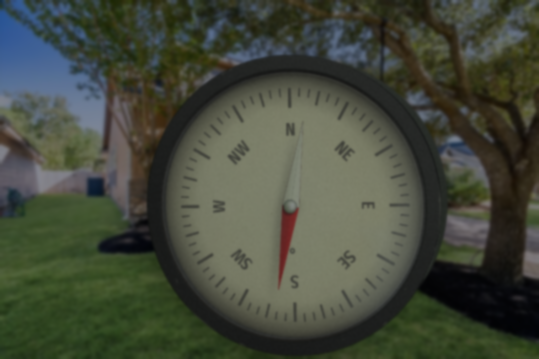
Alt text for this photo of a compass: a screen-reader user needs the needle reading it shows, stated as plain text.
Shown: 190 °
